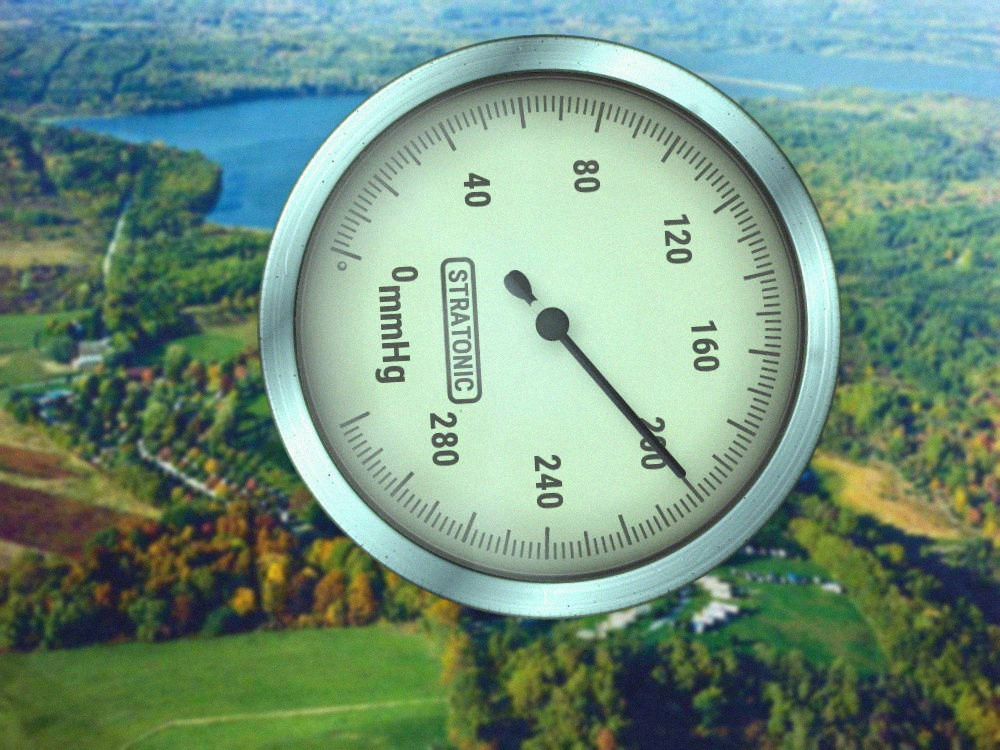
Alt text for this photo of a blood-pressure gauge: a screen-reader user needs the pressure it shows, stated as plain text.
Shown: 200 mmHg
